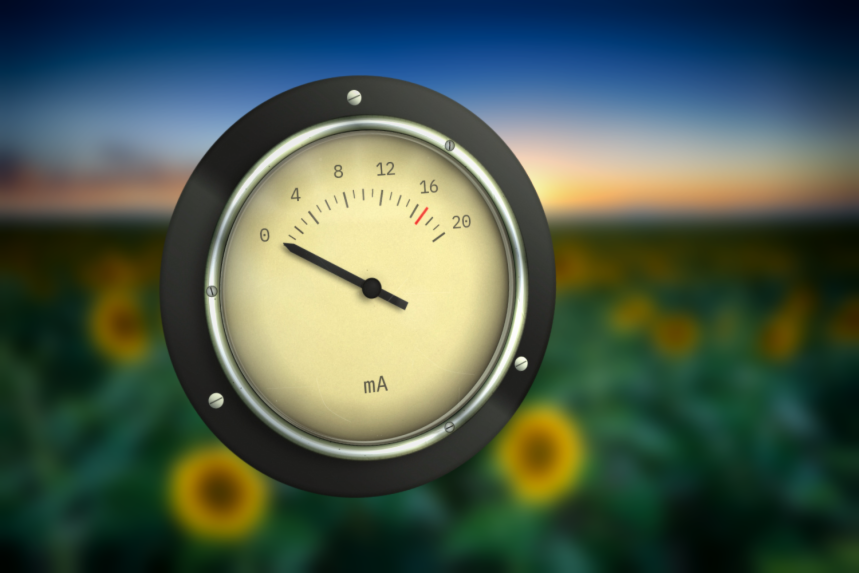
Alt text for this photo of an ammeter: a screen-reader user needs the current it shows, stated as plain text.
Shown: 0 mA
